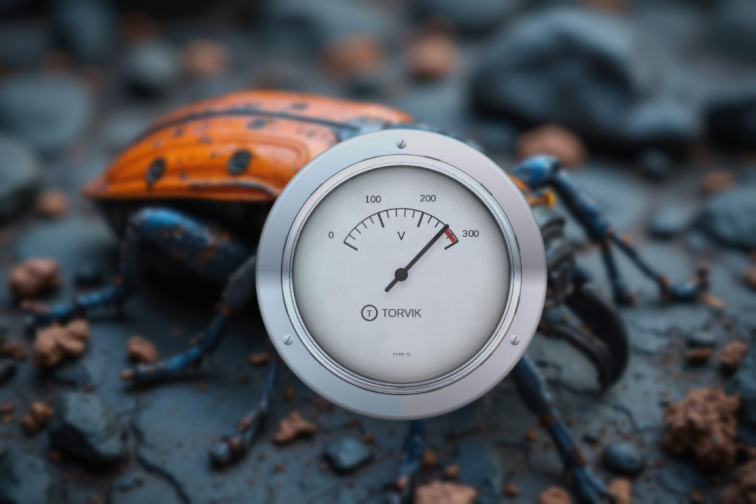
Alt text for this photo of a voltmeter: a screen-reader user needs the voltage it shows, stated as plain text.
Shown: 260 V
